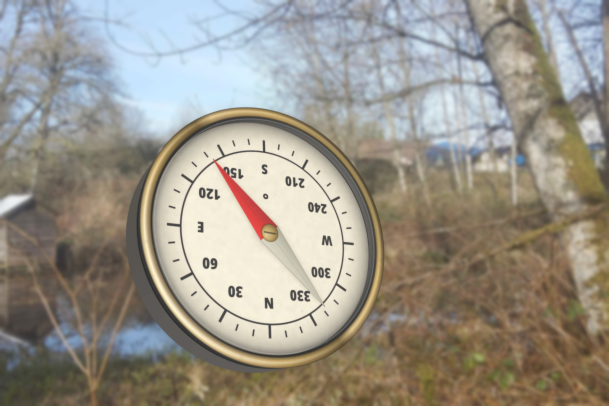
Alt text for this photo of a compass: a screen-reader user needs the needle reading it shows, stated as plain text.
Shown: 140 °
